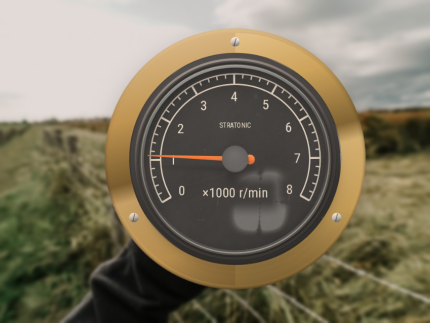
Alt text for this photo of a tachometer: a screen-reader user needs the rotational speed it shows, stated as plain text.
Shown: 1100 rpm
